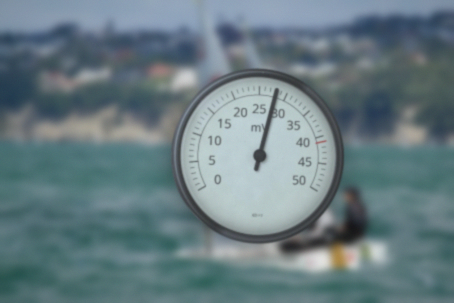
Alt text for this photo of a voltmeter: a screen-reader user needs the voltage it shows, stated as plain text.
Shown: 28 mV
